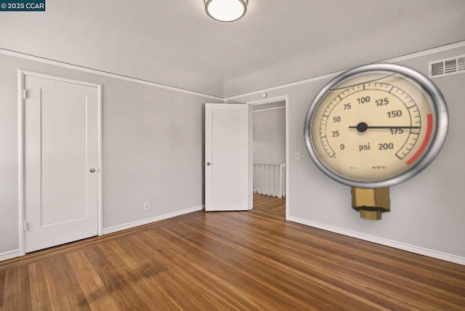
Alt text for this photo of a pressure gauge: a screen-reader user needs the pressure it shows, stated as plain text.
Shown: 170 psi
